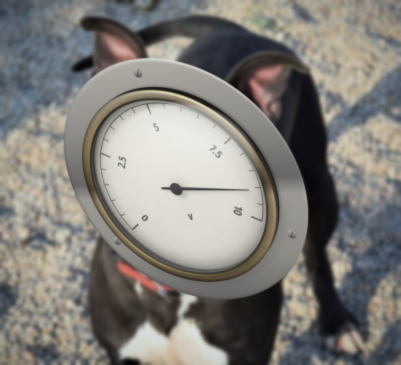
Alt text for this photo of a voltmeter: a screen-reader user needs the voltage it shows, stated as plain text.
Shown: 9 V
